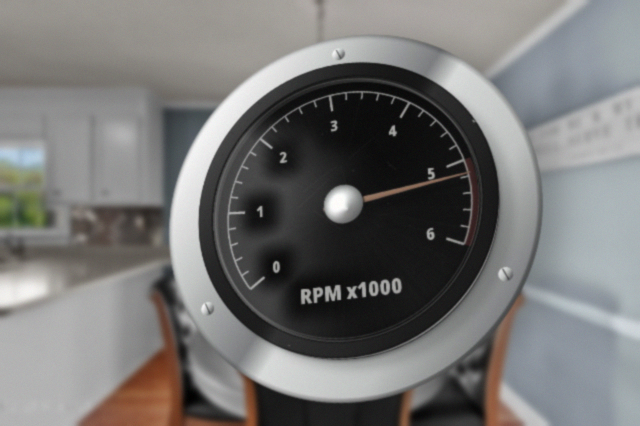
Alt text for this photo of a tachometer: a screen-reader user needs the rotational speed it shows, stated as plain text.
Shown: 5200 rpm
